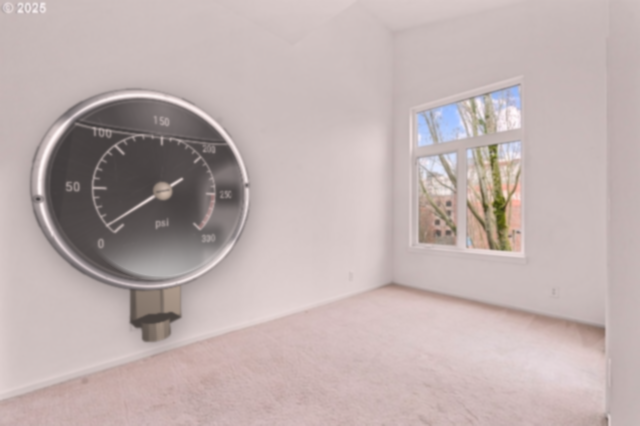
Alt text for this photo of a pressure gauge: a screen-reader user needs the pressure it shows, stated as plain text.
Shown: 10 psi
